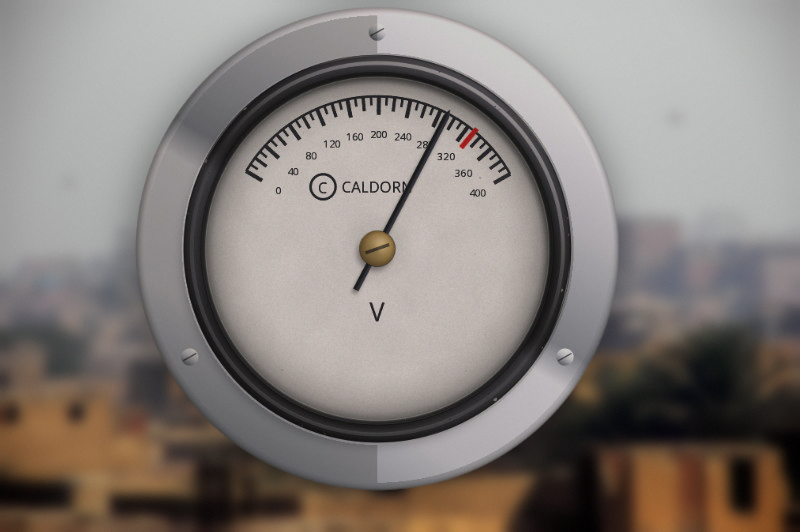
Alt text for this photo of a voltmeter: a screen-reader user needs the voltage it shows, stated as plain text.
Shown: 290 V
